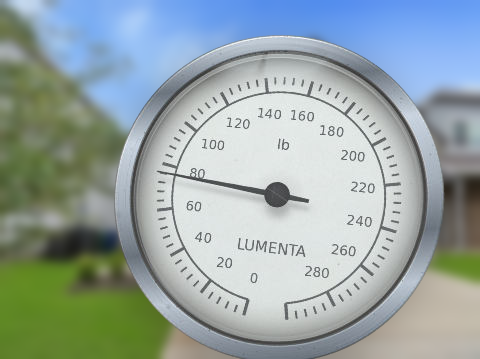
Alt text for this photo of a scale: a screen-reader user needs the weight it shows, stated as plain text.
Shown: 76 lb
